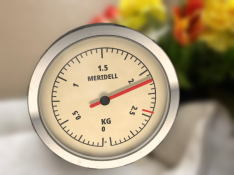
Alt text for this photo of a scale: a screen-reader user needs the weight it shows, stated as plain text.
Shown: 2.1 kg
